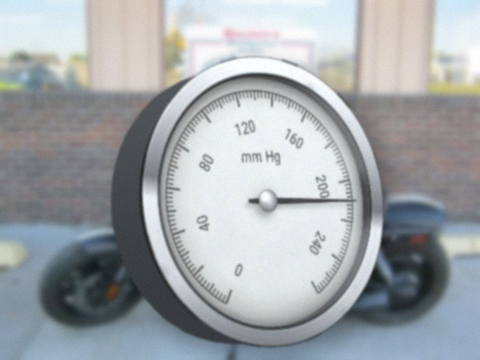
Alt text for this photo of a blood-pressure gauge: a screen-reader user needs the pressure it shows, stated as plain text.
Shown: 210 mmHg
